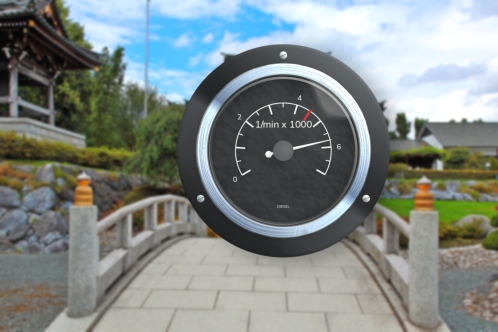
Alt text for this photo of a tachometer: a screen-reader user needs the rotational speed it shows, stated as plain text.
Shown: 5750 rpm
